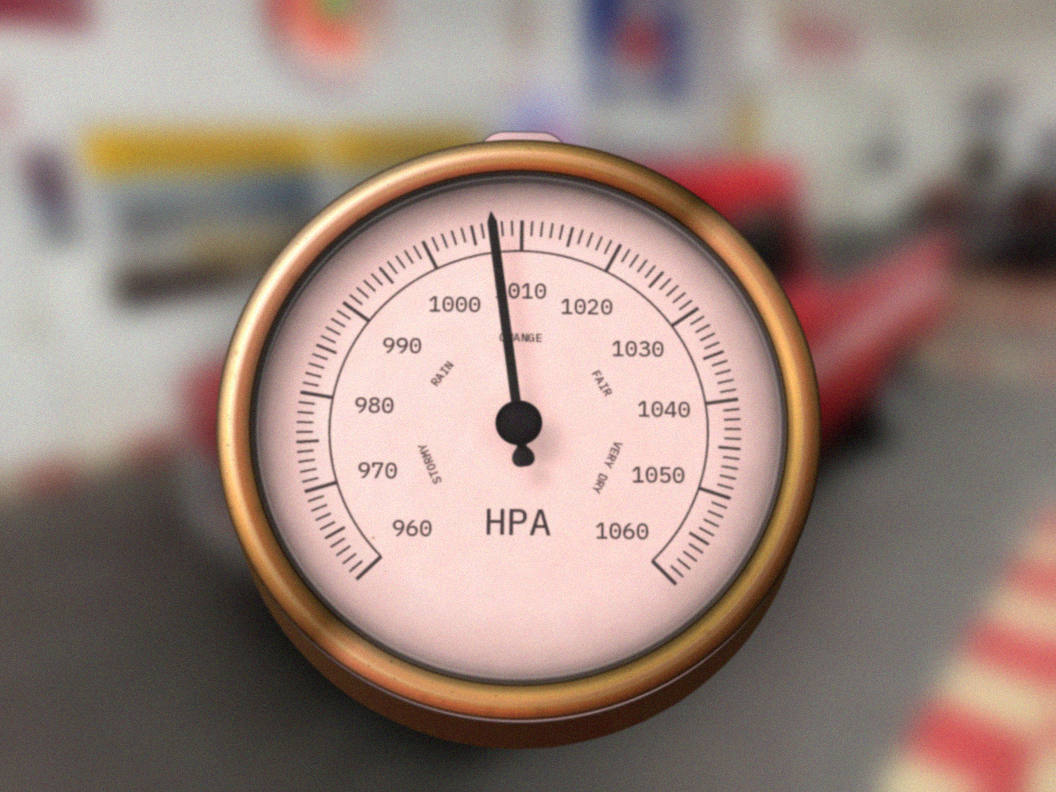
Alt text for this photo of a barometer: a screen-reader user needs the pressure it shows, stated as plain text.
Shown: 1007 hPa
